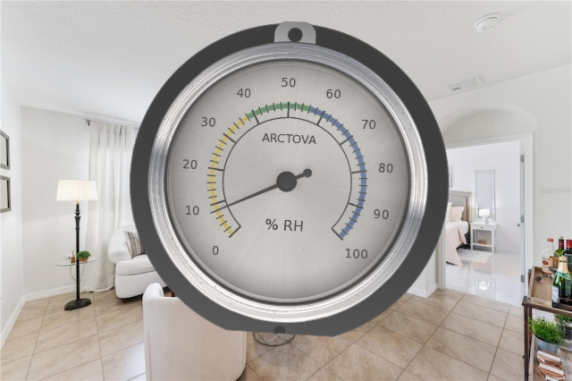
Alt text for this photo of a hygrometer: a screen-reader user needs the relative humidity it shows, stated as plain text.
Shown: 8 %
